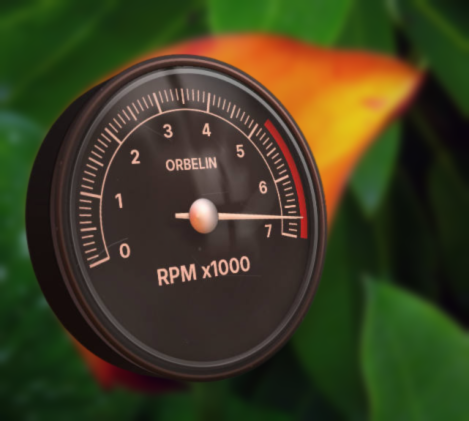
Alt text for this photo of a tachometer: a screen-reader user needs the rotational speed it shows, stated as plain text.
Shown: 6700 rpm
